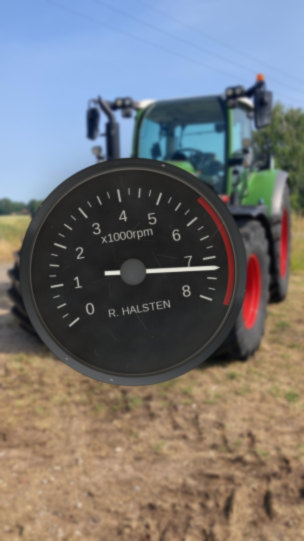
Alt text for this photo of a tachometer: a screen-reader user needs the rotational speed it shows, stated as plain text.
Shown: 7250 rpm
